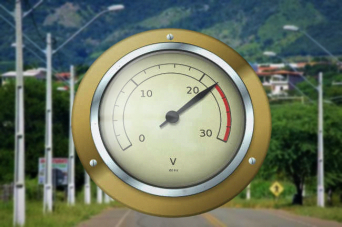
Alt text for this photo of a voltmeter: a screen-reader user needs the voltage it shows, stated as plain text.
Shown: 22 V
